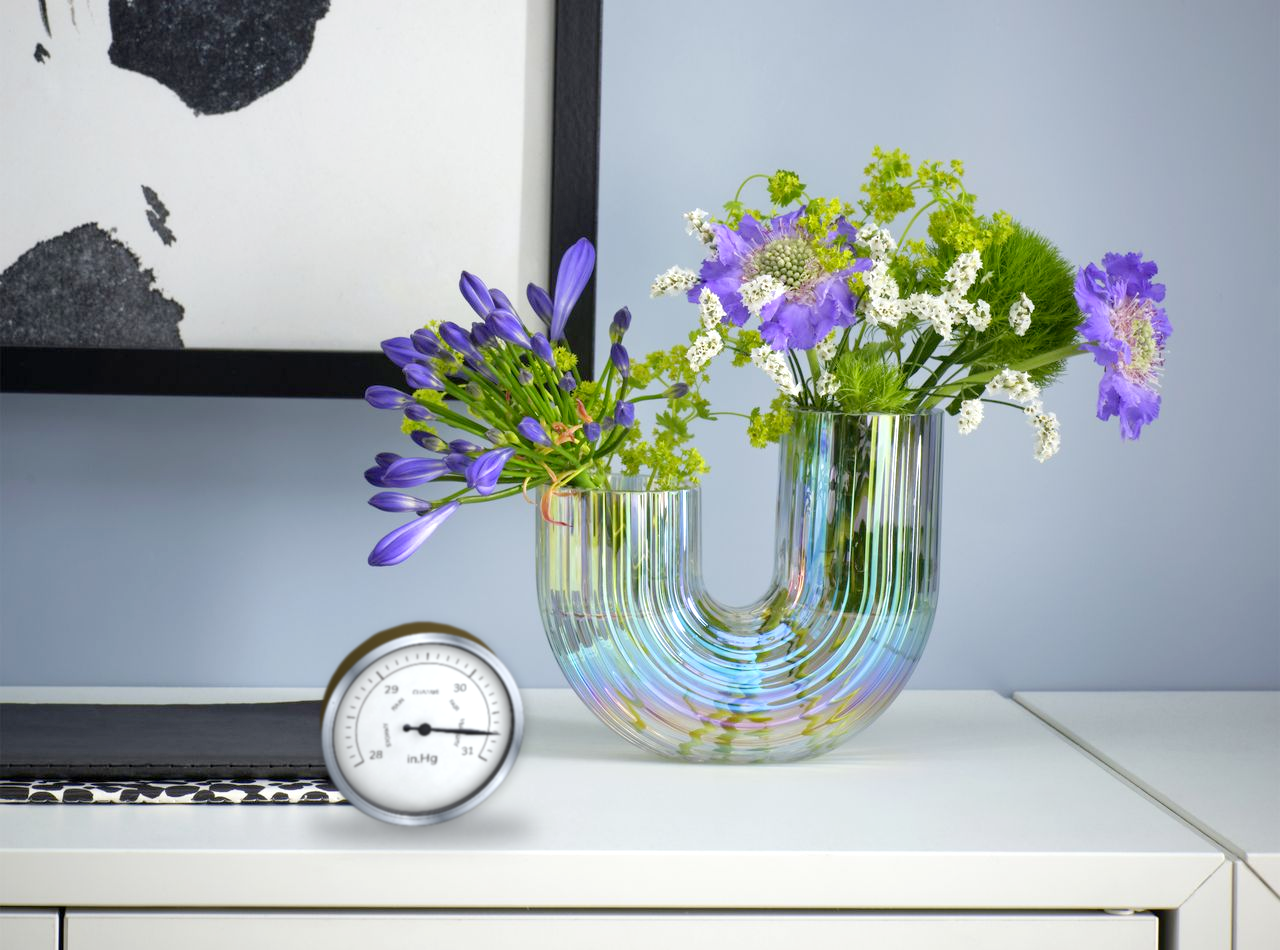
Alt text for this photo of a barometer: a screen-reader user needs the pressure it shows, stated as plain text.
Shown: 30.7 inHg
